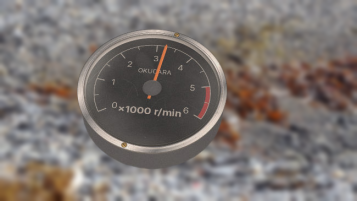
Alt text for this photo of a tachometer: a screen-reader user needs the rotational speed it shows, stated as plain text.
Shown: 3250 rpm
